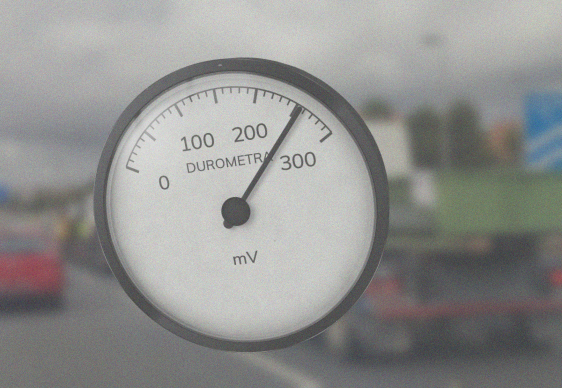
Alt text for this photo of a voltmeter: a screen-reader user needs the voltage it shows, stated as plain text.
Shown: 255 mV
